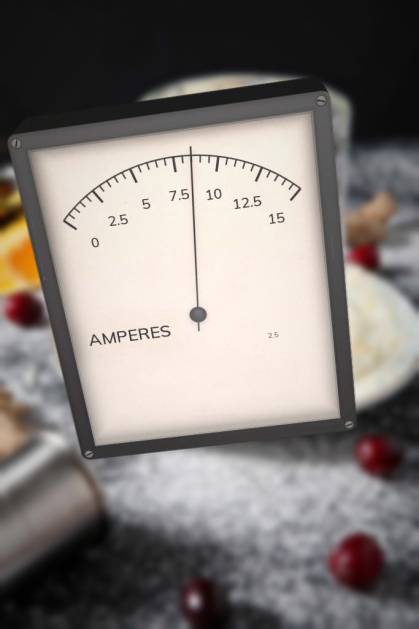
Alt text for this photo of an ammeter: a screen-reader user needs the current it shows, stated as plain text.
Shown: 8.5 A
